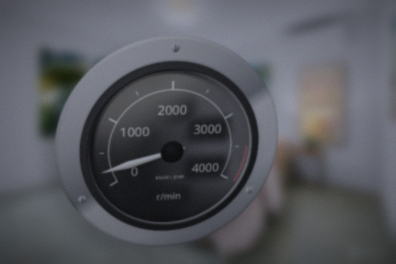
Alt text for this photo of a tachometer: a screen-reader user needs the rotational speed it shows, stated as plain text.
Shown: 250 rpm
